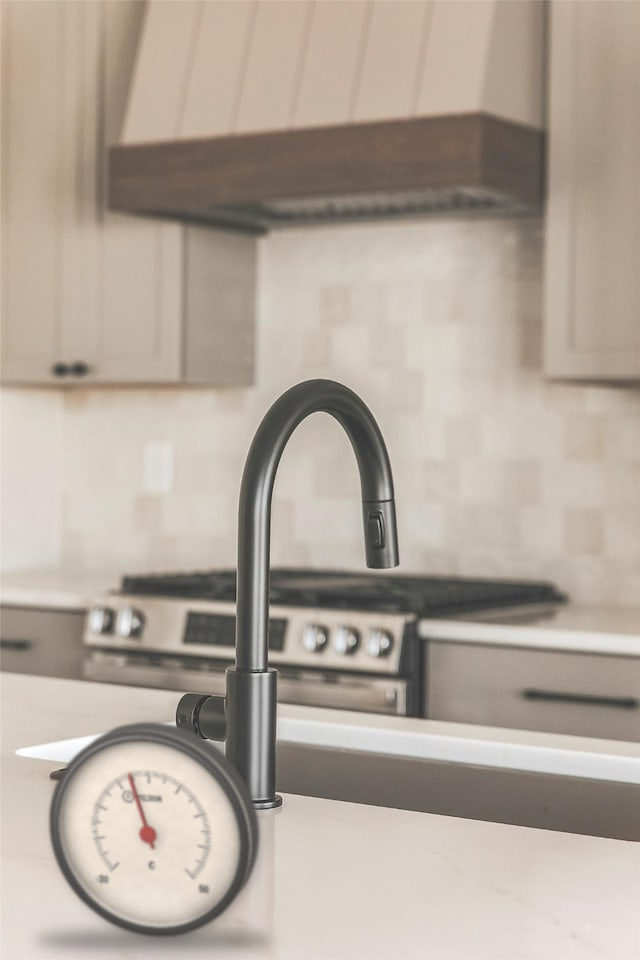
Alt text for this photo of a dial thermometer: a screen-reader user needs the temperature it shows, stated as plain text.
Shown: 5 °C
